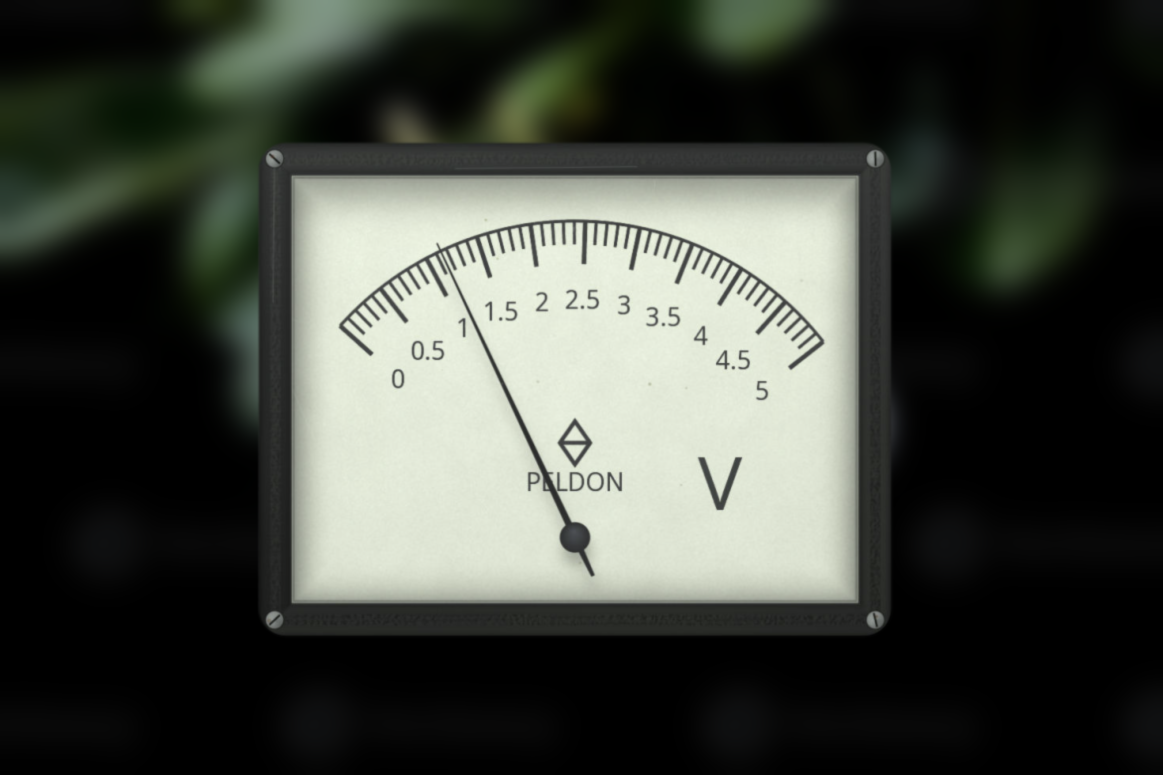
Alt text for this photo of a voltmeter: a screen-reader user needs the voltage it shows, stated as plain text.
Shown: 1.15 V
